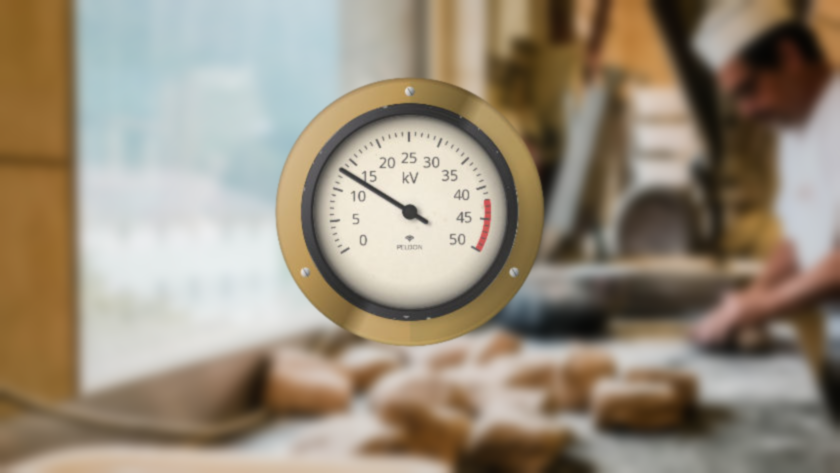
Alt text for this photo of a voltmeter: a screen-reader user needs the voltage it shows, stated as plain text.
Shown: 13 kV
